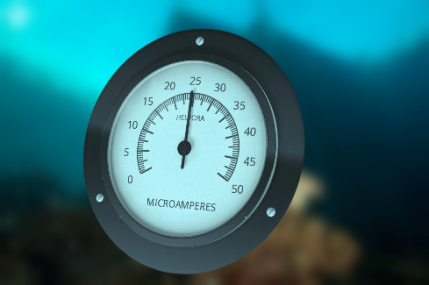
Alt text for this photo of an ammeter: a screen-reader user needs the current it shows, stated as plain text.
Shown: 25 µA
